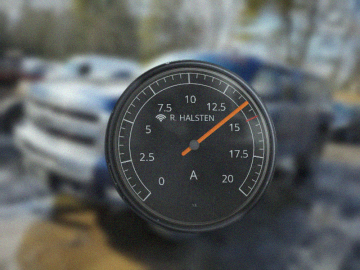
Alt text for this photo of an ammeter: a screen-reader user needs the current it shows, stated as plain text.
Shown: 14 A
